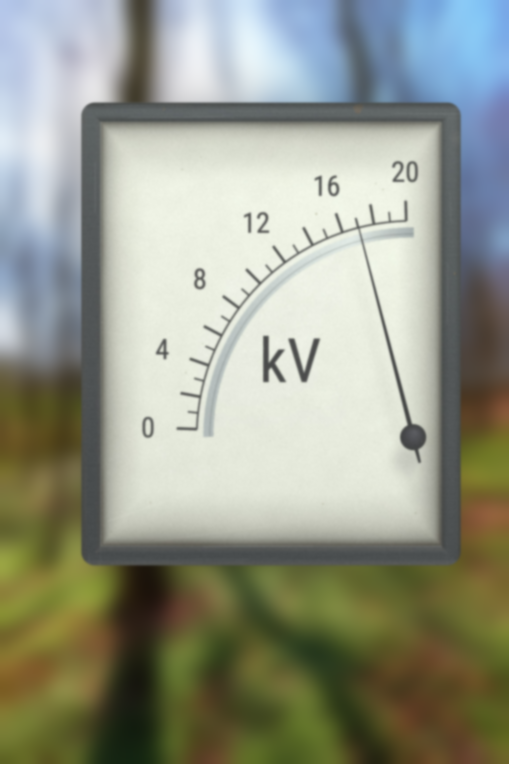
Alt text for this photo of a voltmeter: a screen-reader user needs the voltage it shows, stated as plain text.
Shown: 17 kV
